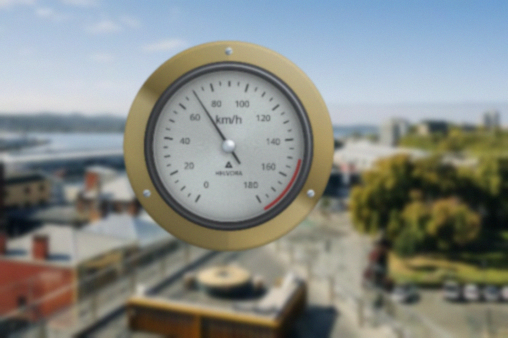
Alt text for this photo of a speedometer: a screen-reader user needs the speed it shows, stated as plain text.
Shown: 70 km/h
